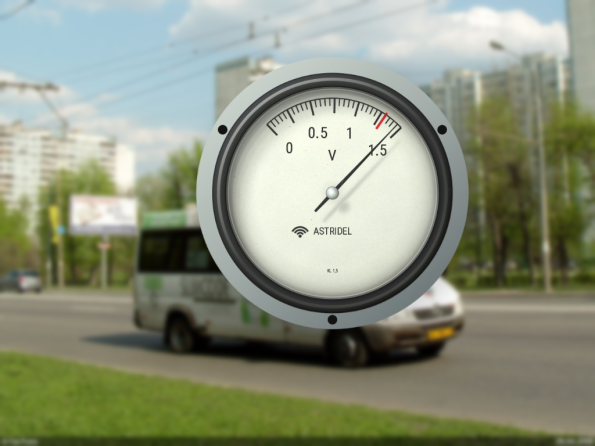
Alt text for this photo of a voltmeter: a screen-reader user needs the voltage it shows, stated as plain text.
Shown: 1.45 V
